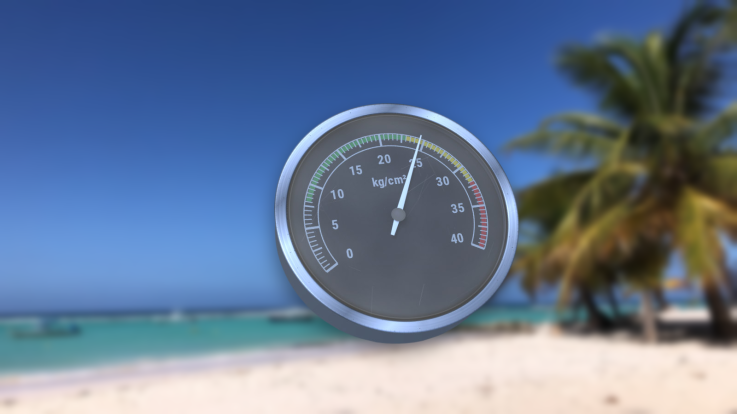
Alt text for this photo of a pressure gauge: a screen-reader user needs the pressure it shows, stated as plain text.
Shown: 24.5 kg/cm²
